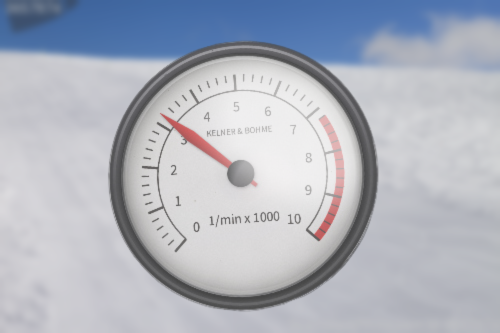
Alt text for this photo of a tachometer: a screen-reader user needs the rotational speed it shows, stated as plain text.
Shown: 3200 rpm
